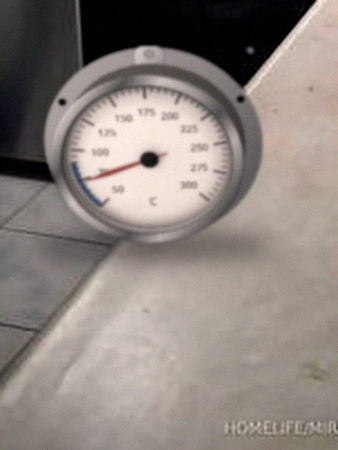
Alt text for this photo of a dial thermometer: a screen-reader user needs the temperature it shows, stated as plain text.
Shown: 75 °C
